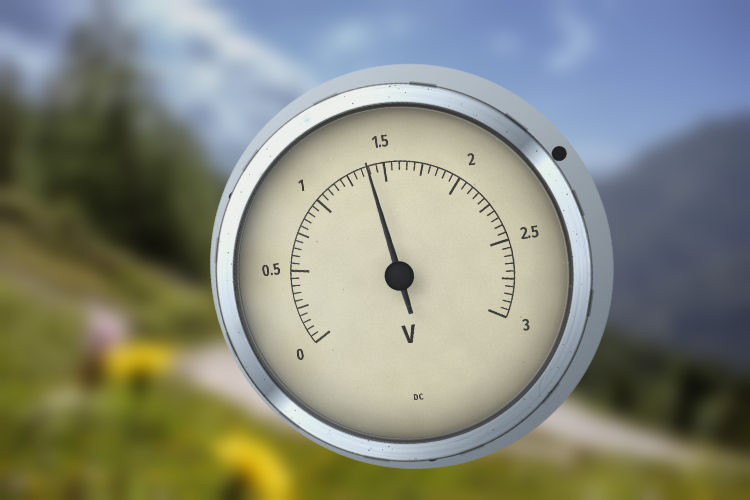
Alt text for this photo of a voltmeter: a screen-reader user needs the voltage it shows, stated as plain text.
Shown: 1.4 V
